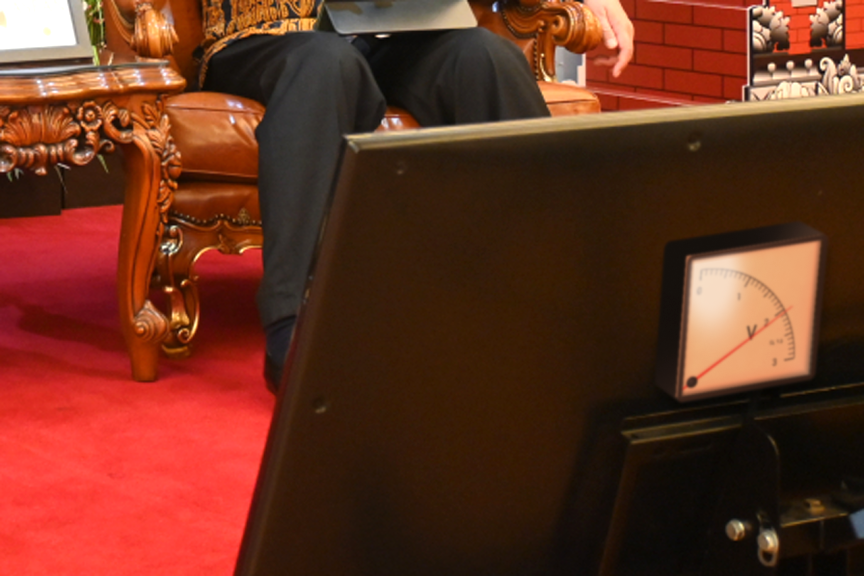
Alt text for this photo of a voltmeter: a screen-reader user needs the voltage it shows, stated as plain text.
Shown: 2 V
